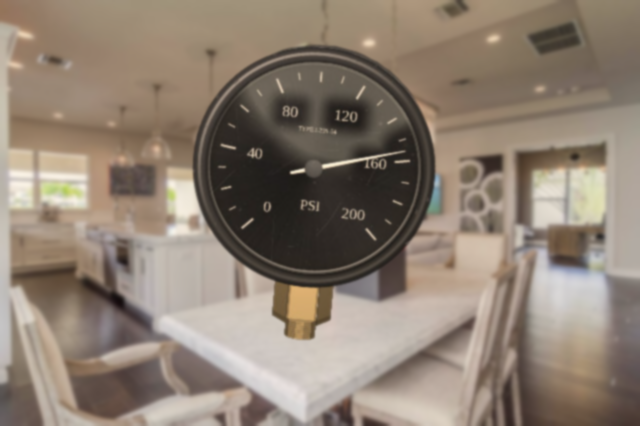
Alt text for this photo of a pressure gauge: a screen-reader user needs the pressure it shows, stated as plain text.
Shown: 155 psi
